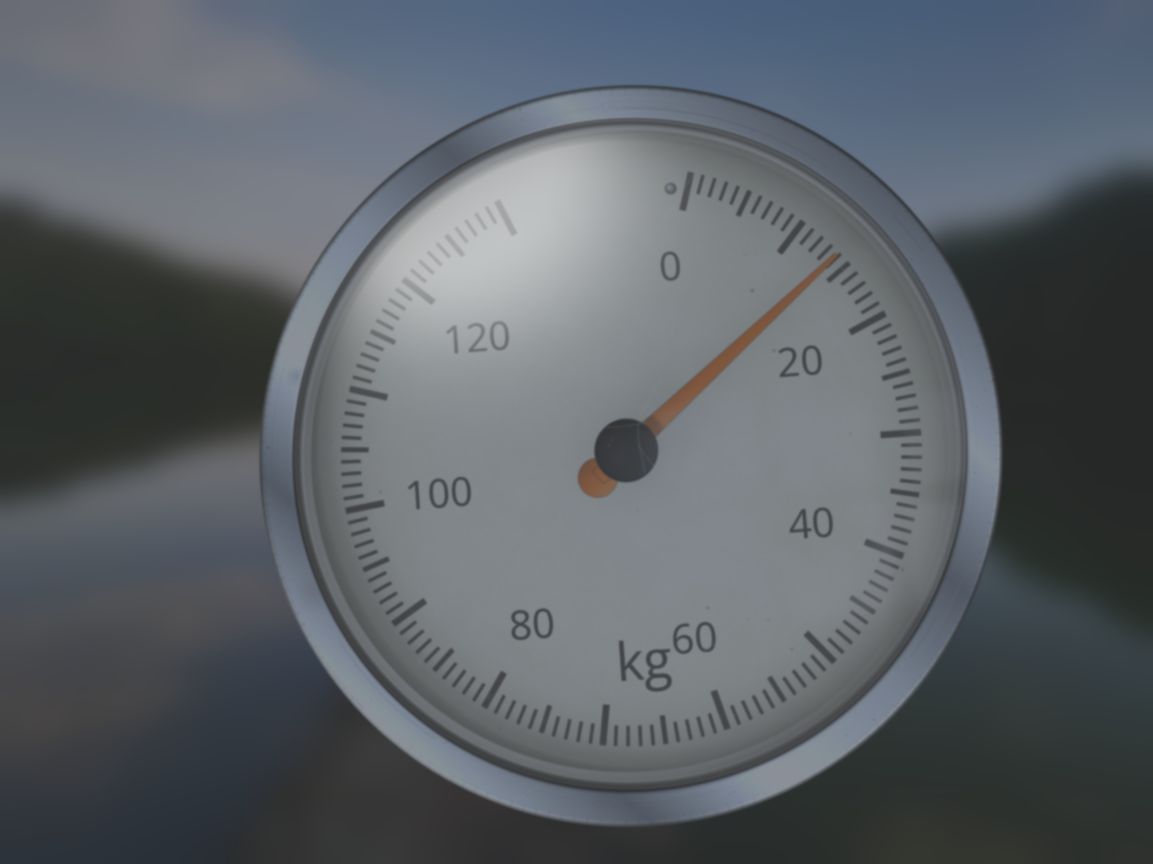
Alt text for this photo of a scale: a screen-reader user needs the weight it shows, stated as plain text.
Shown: 14 kg
